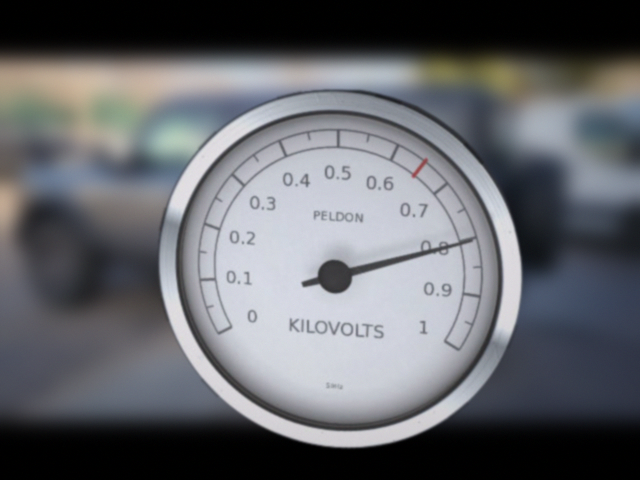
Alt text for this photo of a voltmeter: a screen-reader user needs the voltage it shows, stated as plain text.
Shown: 0.8 kV
